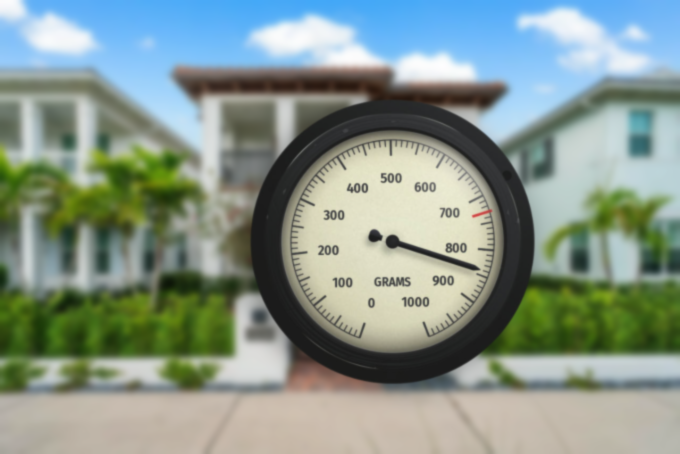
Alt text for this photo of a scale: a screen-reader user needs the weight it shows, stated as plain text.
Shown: 840 g
